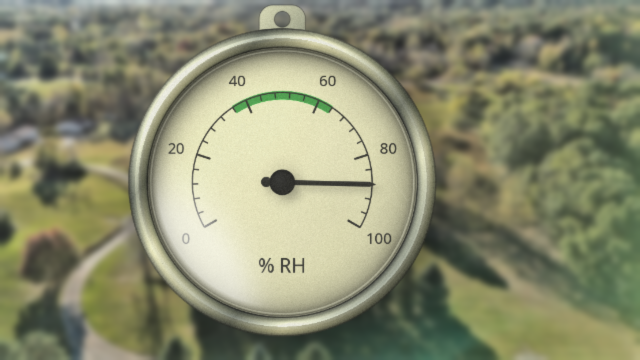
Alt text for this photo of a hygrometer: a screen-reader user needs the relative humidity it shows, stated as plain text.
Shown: 88 %
